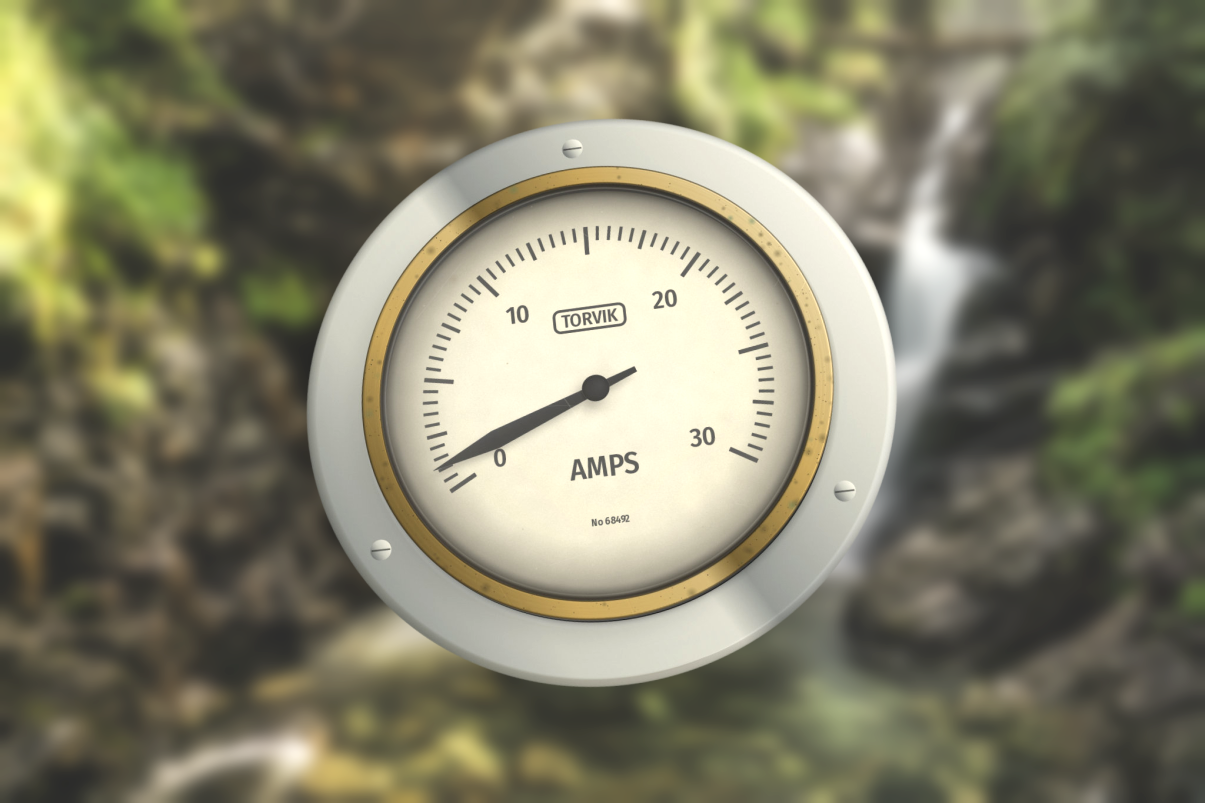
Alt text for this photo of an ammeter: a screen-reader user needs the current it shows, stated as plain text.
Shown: 1 A
